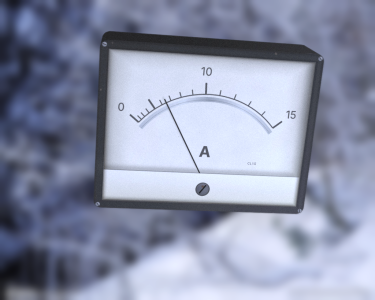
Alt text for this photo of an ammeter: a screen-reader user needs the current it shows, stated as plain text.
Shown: 6.5 A
